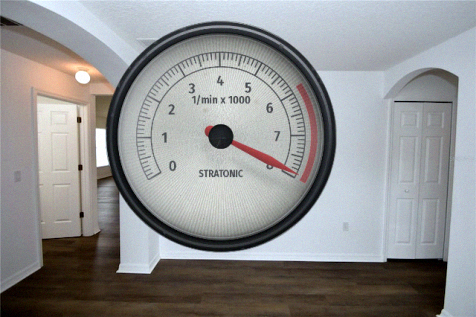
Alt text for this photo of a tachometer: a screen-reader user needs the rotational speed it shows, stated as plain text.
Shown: 7900 rpm
